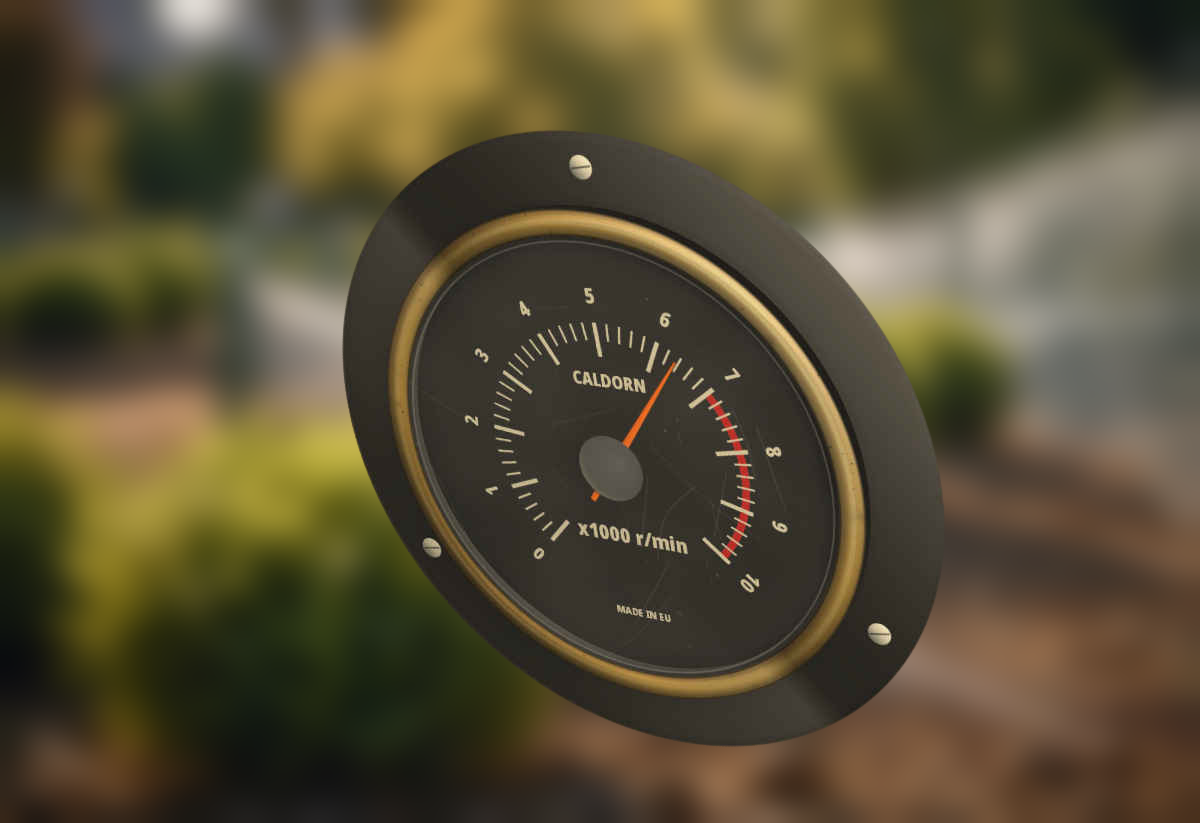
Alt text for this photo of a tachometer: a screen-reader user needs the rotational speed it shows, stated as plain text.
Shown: 6400 rpm
